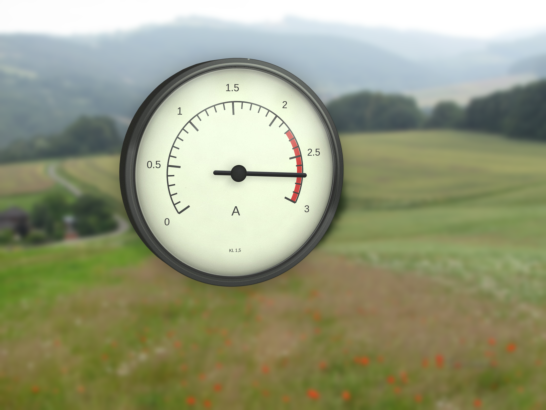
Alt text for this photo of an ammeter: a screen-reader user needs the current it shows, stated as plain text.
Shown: 2.7 A
